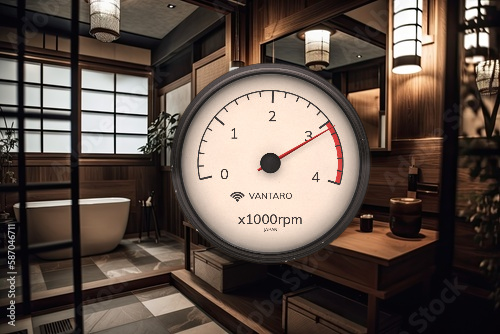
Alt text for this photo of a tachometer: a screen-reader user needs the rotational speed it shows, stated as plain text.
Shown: 3100 rpm
